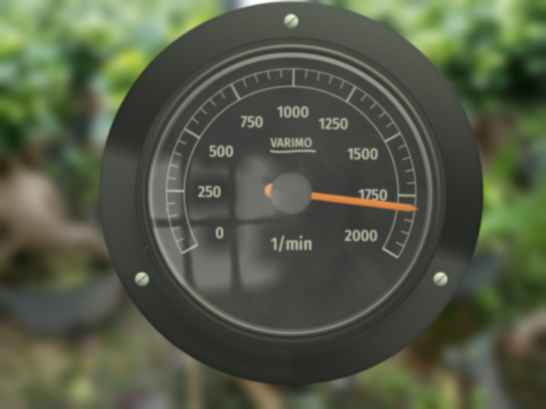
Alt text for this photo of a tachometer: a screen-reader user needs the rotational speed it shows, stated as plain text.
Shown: 1800 rpm
